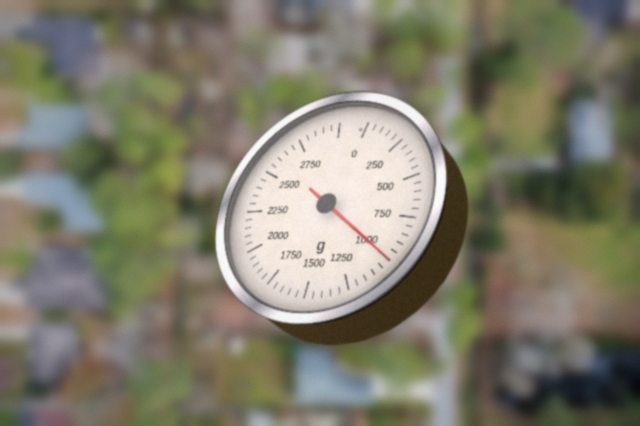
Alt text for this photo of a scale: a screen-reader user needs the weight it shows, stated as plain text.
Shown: 1000 g
